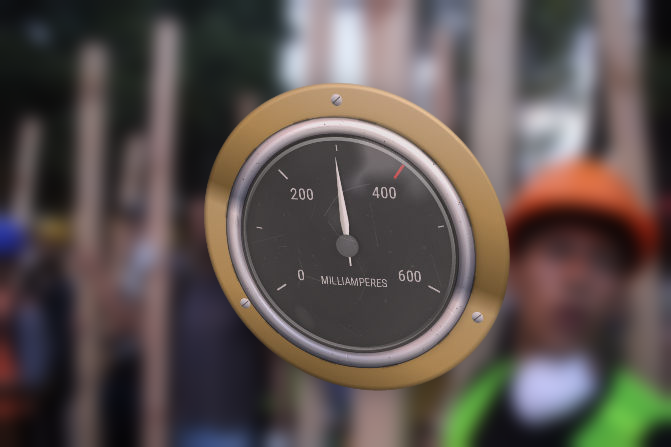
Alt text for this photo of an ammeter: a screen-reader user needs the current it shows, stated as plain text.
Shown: 300 mA
